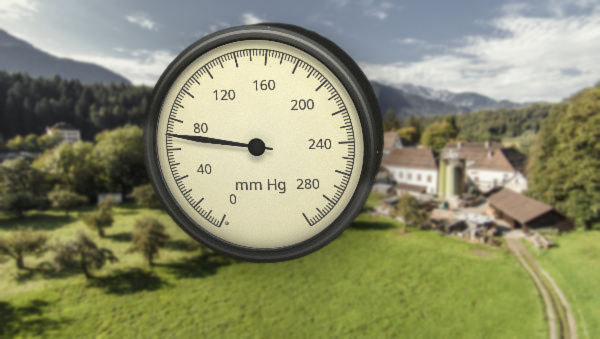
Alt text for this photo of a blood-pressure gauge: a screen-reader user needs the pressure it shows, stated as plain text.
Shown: 70 mmHg
